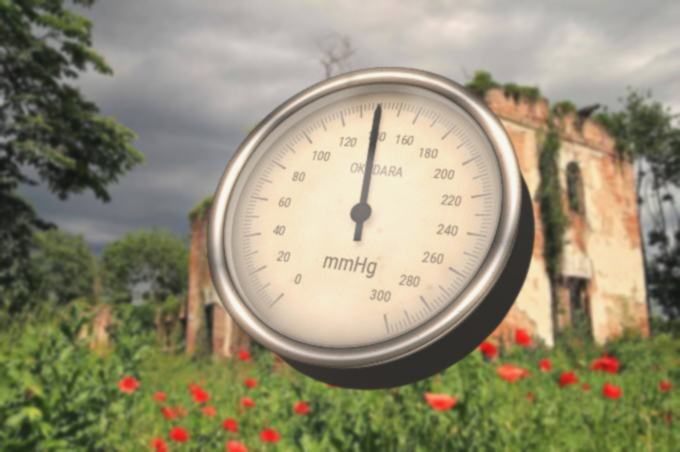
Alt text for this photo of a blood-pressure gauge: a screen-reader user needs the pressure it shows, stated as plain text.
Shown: 140 mmHg
